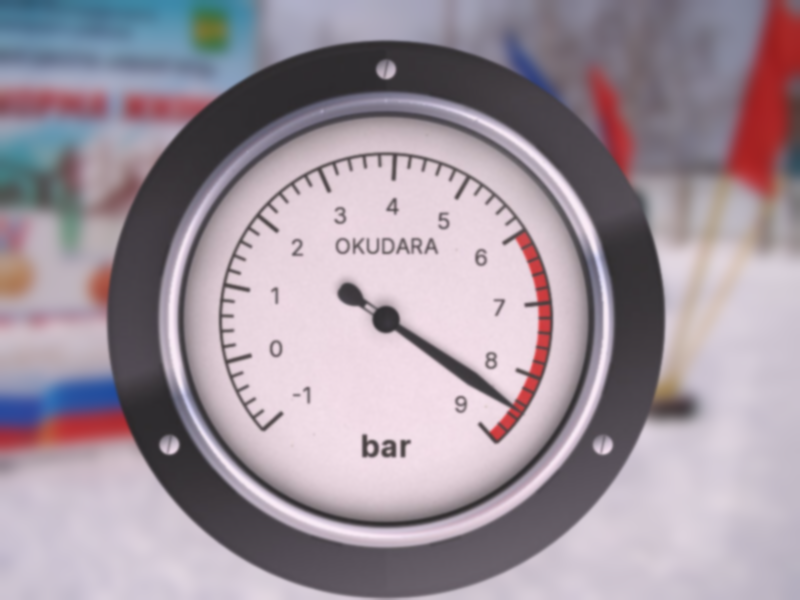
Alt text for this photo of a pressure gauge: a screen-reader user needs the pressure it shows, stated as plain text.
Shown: 8.5 bar
